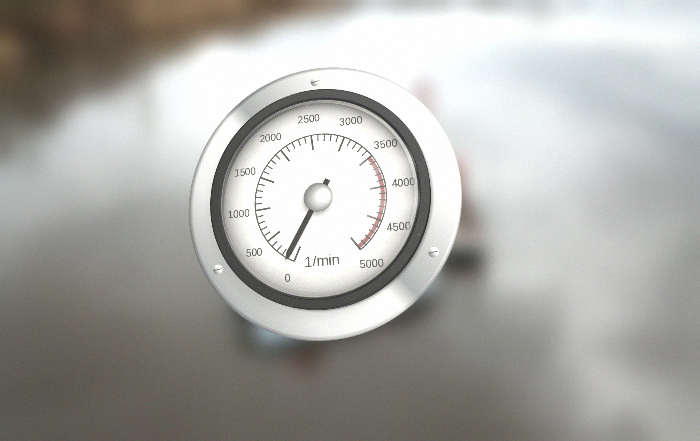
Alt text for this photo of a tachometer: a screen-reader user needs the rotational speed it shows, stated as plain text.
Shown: 100 rpm
